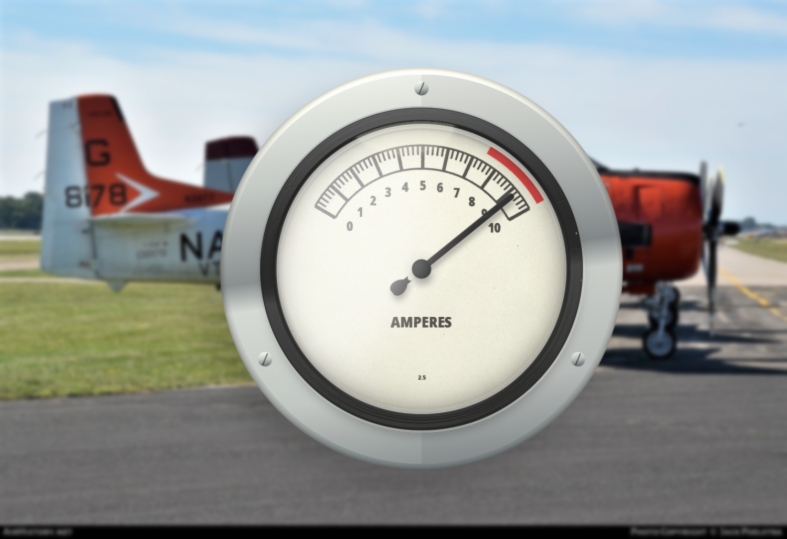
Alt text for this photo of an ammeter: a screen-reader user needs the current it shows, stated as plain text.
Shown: 9.2 A
